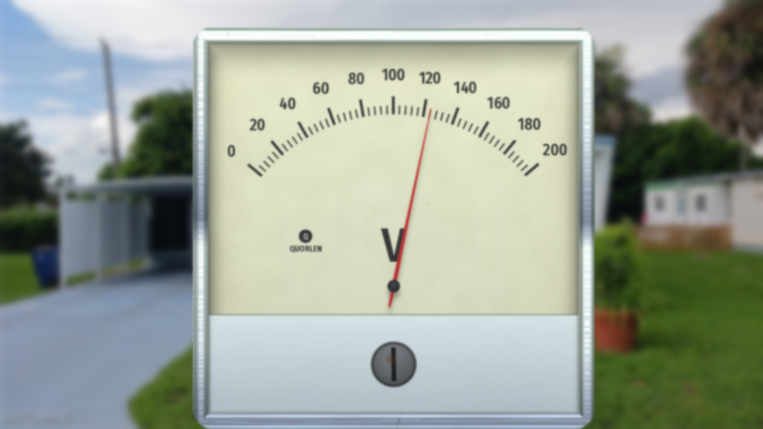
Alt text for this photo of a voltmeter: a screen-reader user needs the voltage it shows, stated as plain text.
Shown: 124 V
